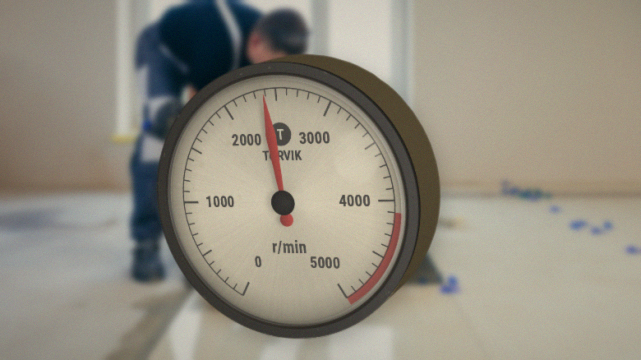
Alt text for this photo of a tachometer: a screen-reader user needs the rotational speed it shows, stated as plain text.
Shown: 2400 rpm
